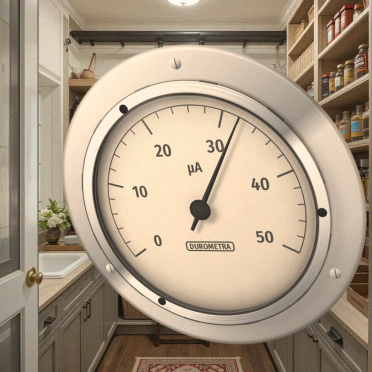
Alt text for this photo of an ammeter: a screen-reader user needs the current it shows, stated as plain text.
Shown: 32 µA
